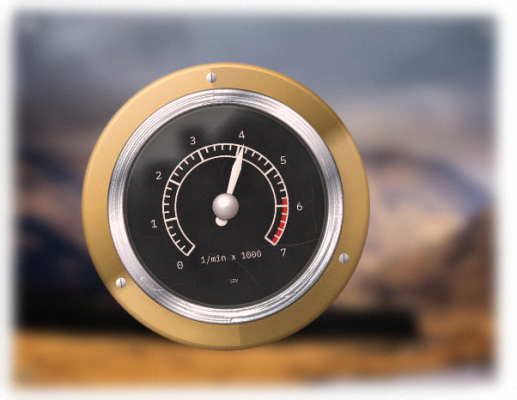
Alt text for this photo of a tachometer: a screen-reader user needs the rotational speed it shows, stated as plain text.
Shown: 4100 rpm
